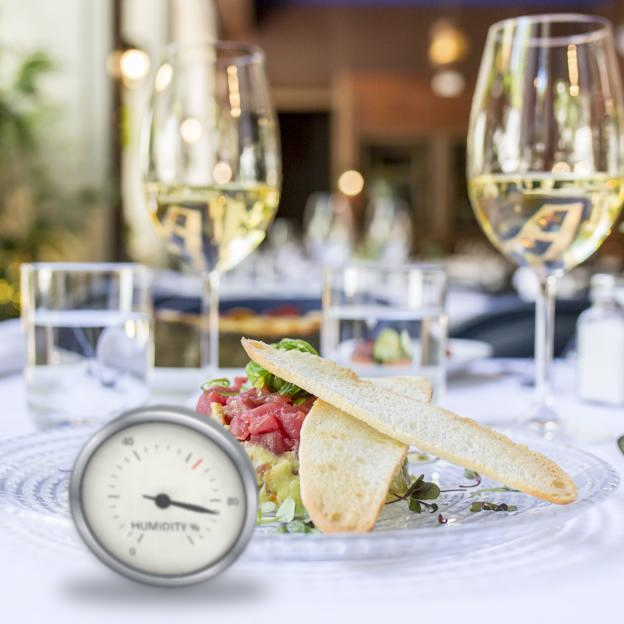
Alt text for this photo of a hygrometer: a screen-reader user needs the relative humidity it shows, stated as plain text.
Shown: 84 %
